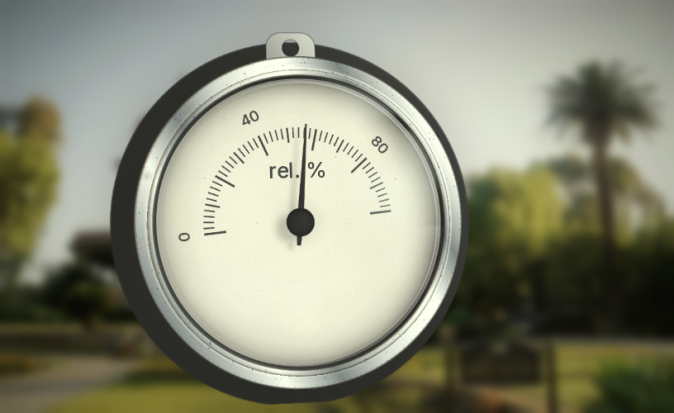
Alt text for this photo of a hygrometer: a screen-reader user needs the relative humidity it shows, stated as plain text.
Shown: 56 %
